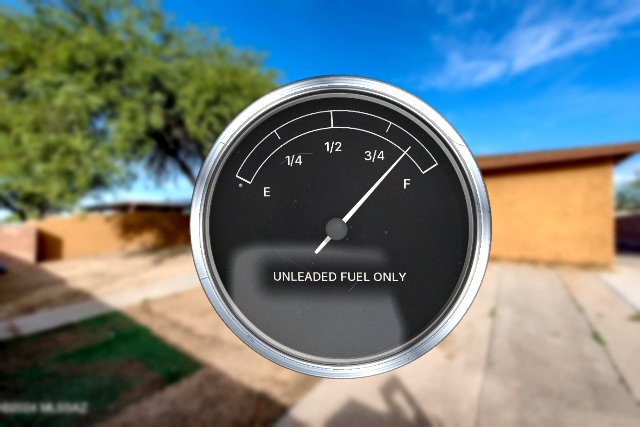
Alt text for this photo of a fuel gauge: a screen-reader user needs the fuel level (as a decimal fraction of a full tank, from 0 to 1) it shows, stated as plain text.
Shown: 0.875
